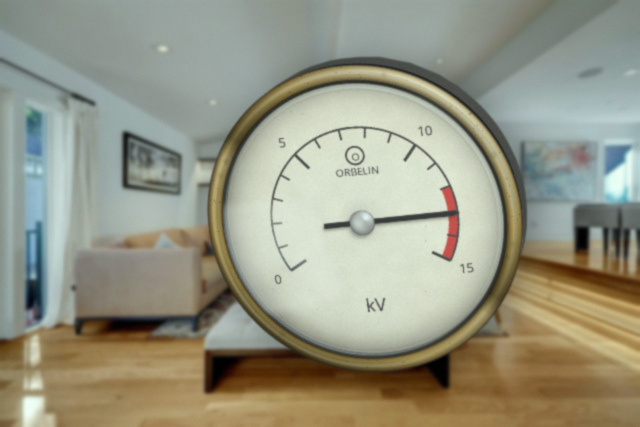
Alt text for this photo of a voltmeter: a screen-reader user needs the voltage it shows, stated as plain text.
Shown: 13 kV
